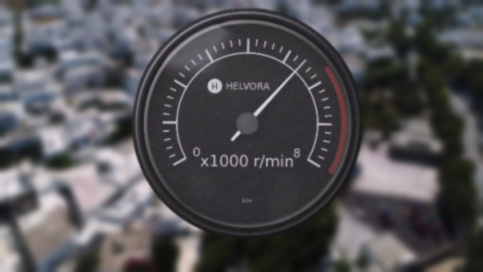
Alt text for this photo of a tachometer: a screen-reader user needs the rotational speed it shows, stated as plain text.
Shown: 5400 rpm
